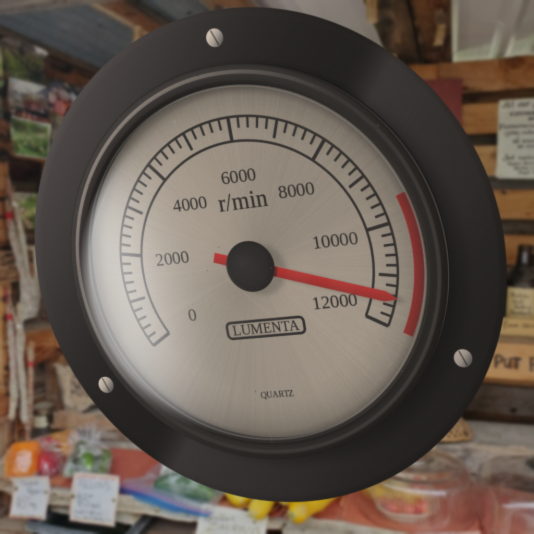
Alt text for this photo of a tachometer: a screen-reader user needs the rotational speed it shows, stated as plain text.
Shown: 11400 rpm
